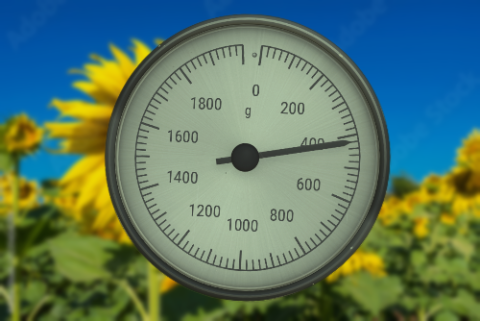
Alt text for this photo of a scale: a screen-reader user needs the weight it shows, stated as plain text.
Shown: 420 g
